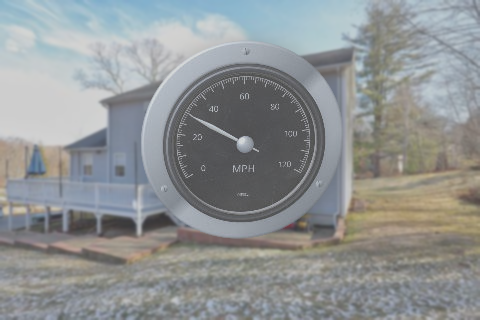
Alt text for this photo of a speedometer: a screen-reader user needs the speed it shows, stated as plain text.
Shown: 30 mph
